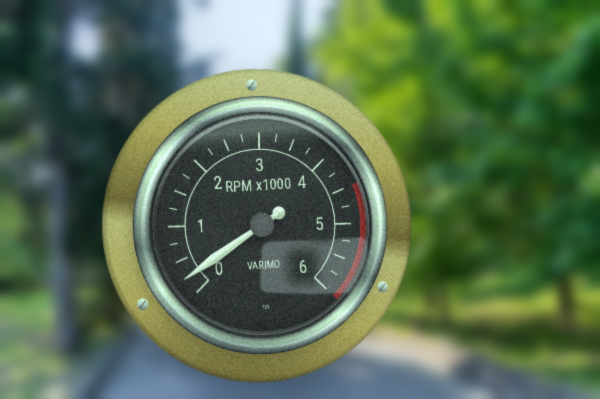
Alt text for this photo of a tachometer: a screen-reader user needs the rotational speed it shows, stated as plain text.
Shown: 250 rpm
